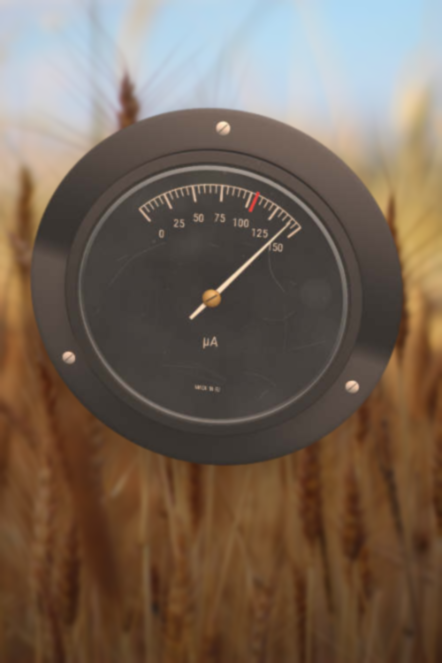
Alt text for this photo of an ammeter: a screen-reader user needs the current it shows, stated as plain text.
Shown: 140 µA
